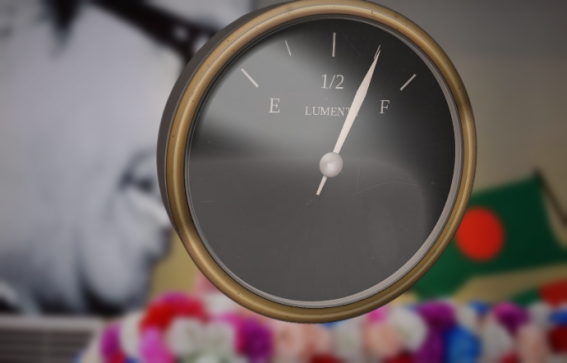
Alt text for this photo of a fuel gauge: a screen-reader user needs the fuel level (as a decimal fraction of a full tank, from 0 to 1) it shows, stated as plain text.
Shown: 0.75
